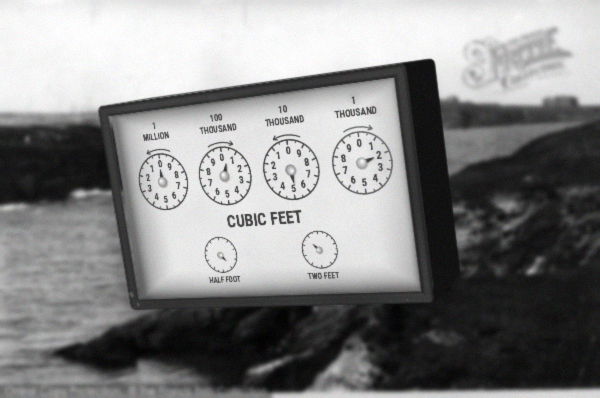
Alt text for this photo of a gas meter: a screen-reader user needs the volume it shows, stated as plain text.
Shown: 5200 ft³
